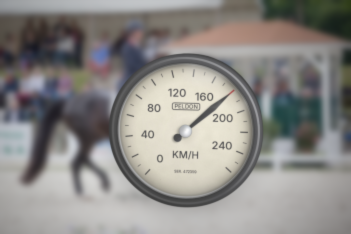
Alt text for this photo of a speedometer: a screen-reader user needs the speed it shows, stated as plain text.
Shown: 180 km/h
